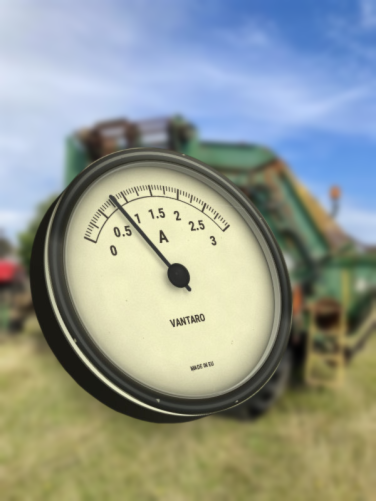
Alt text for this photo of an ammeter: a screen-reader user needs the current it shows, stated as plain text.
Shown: 0.75 A
